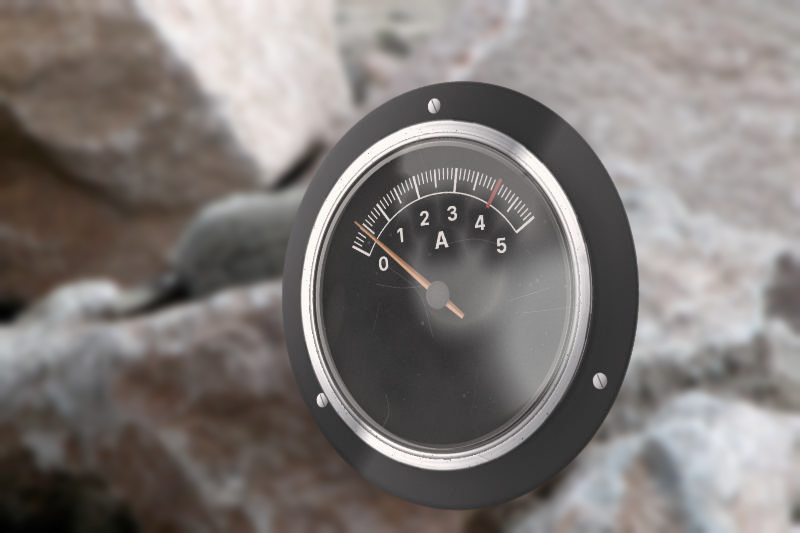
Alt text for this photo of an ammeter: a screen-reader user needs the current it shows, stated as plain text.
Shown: 0.5 A
